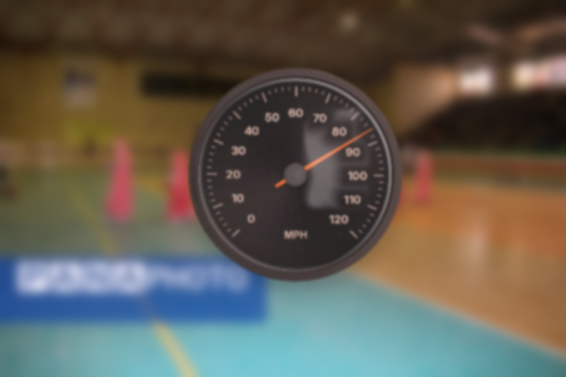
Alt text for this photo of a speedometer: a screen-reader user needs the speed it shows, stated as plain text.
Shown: 86 mph
